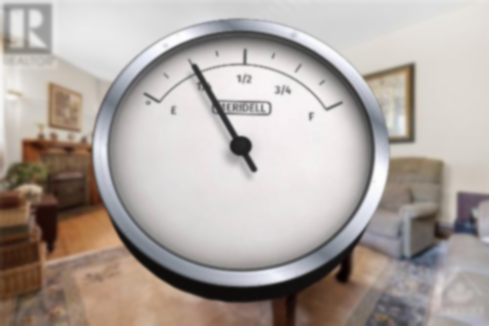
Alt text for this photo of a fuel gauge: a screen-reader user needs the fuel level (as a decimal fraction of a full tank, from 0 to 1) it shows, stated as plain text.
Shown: 0.25
